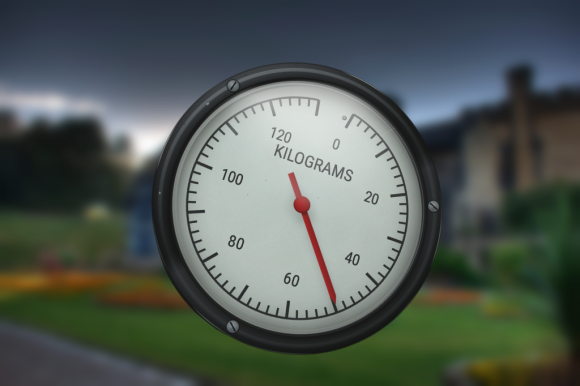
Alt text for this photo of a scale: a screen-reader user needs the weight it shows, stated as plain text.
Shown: 50 kg
